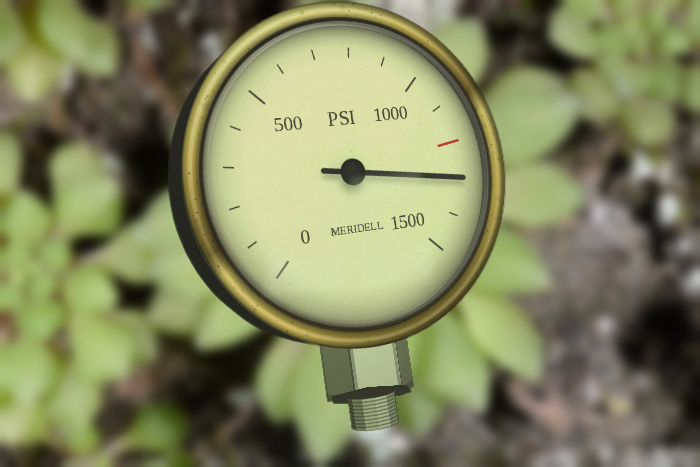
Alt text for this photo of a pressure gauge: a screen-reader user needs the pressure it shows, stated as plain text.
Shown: 1300 psi
